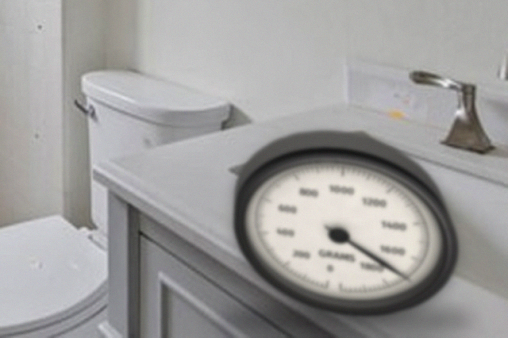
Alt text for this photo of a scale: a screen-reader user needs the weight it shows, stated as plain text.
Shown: 1700 g
